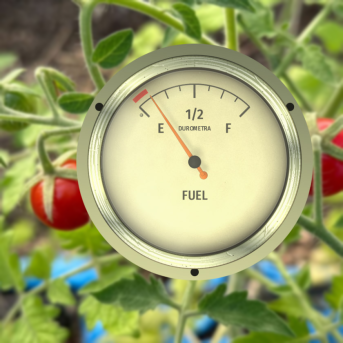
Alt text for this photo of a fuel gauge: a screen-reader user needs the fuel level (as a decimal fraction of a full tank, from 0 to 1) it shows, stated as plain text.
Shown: 0.125
